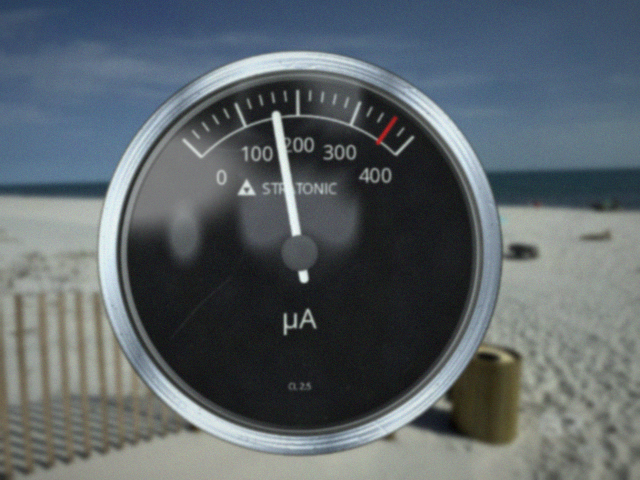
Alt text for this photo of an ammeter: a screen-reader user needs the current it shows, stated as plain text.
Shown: 160 µA
